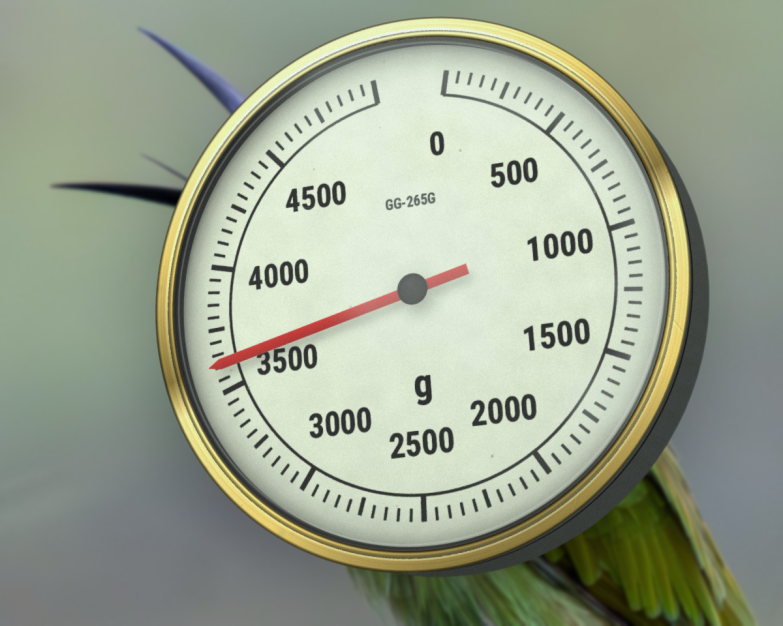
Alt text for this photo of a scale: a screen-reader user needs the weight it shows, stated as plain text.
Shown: 3600 g
